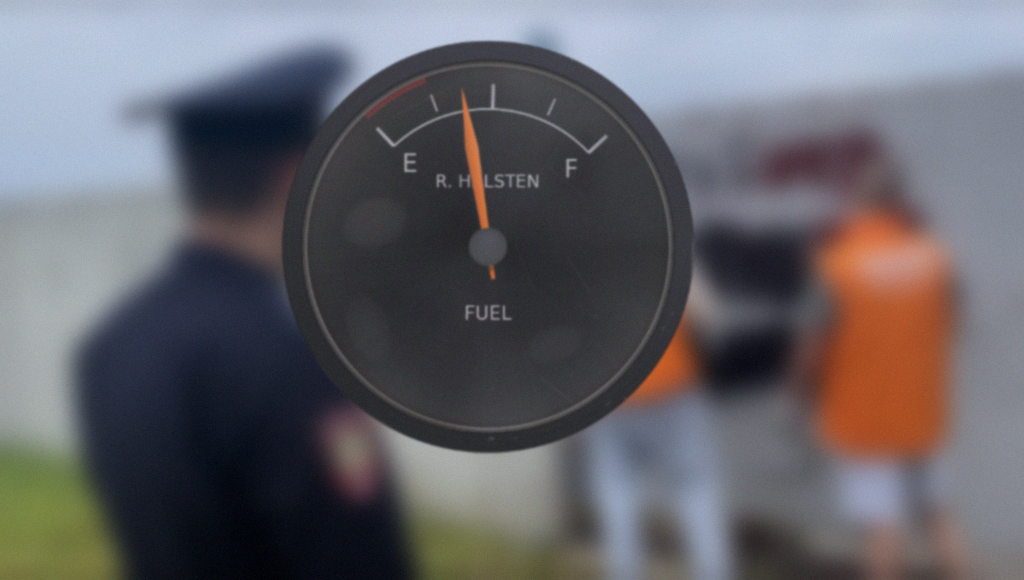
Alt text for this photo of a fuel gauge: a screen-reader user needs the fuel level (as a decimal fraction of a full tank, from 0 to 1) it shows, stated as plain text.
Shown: 0.375
